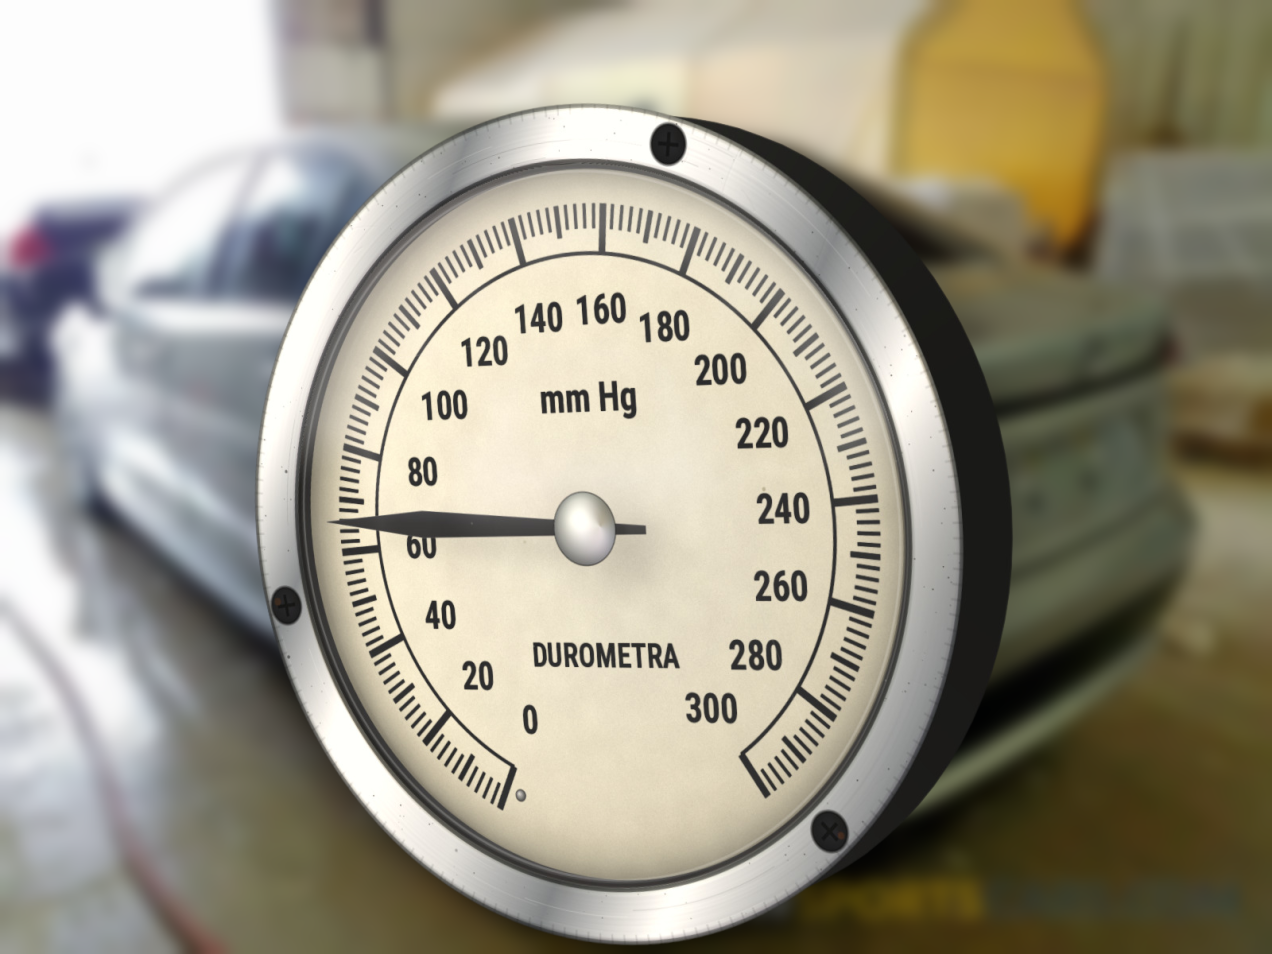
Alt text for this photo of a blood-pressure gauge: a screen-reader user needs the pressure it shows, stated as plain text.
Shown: 66 mmHg
